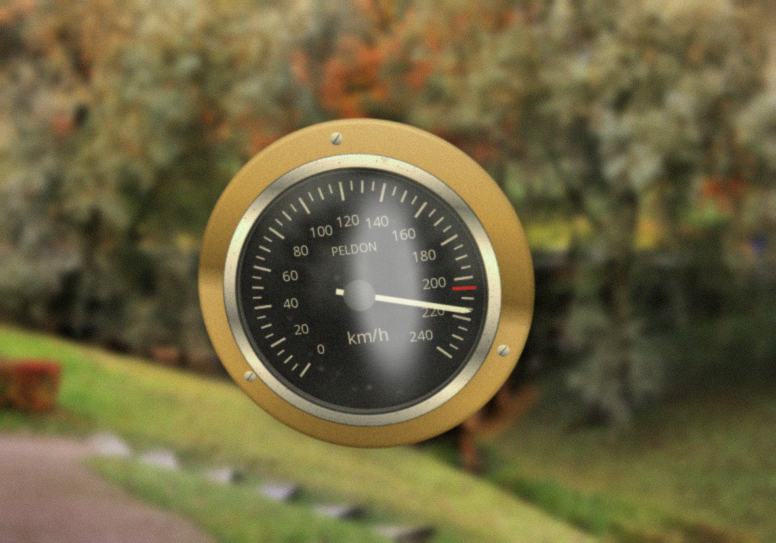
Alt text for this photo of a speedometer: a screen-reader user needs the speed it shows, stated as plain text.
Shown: 215 km/h
